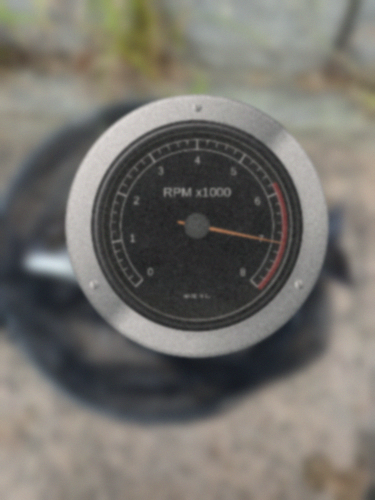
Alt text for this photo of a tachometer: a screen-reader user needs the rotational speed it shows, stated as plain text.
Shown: 7000 rpm
